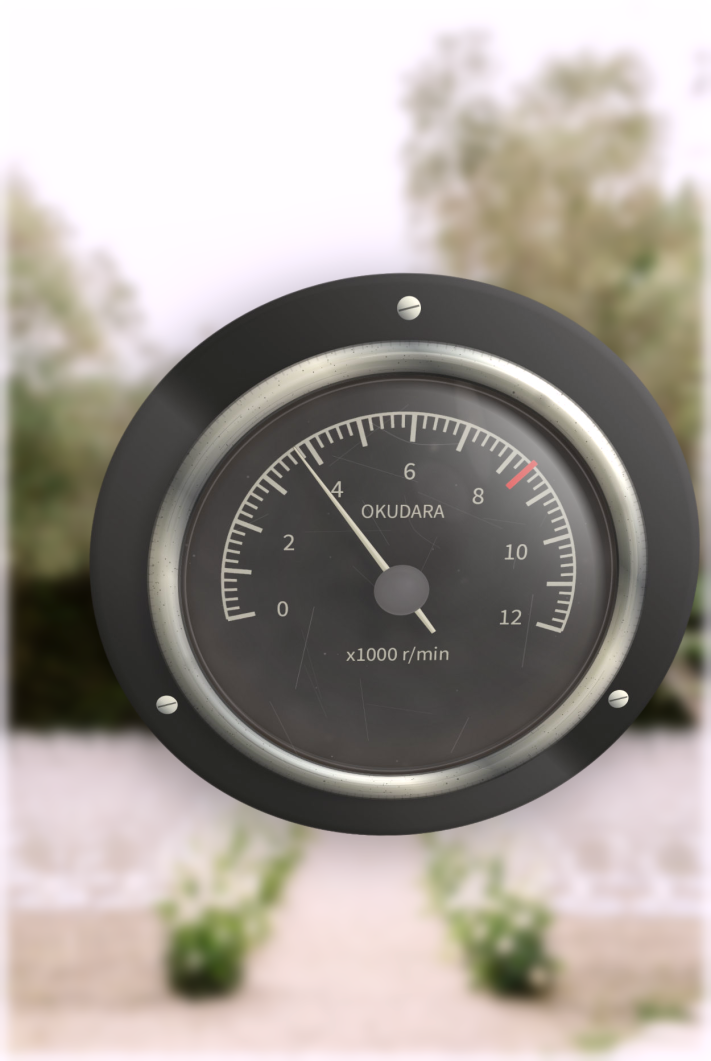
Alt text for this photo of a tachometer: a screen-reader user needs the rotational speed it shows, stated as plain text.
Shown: 3800 rpm
